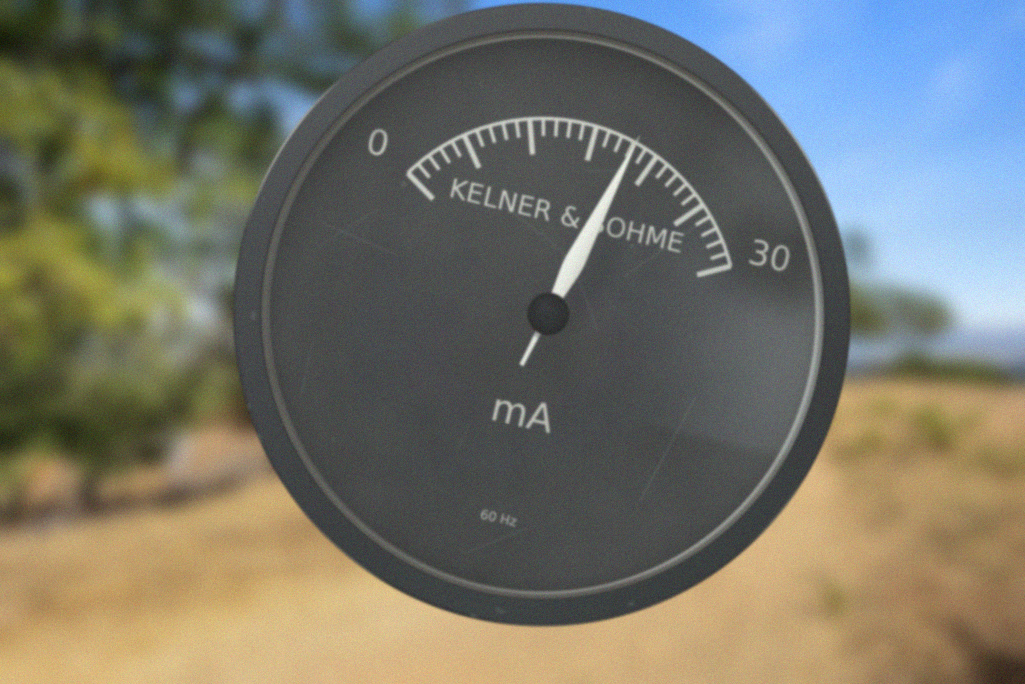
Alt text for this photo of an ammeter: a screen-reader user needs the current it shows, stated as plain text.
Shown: 18 mA
